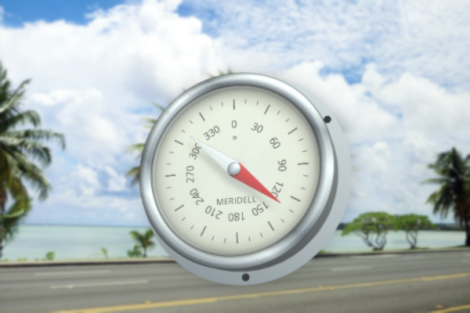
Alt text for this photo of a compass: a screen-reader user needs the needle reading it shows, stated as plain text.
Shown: 130 °
